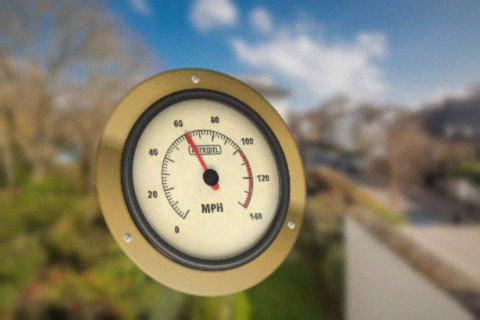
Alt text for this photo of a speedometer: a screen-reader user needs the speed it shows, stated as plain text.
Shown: 60 mph
